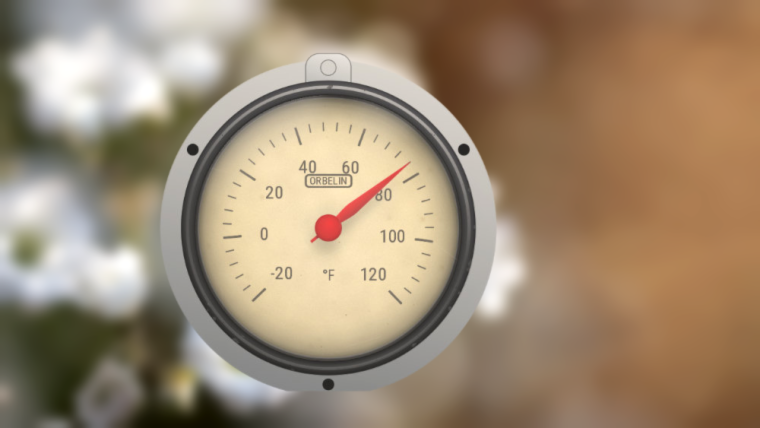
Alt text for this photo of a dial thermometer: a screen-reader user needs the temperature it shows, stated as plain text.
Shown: 76 °F
